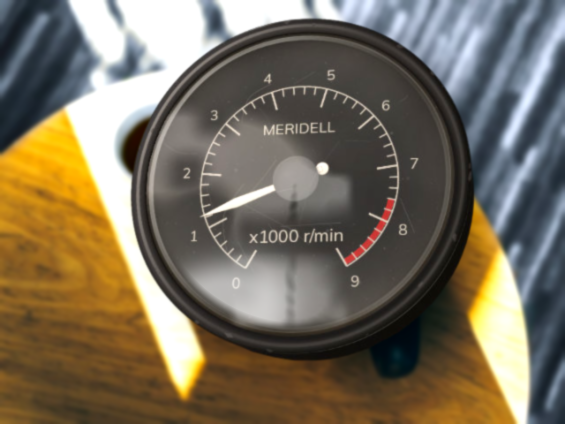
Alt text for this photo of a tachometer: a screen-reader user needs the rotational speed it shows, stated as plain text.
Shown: 1200 rpm
